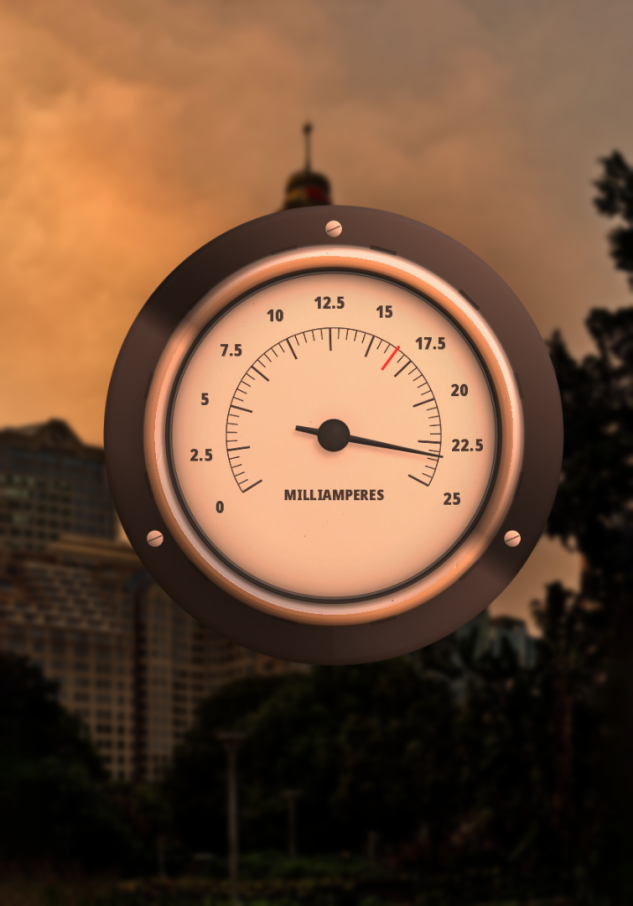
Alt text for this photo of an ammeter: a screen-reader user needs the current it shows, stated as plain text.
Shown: 23.25 mA
